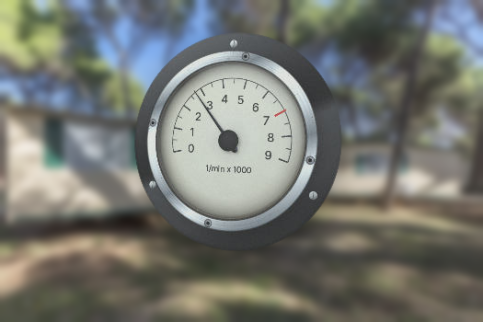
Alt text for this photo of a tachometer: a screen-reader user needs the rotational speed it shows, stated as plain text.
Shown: 2750 rpm
